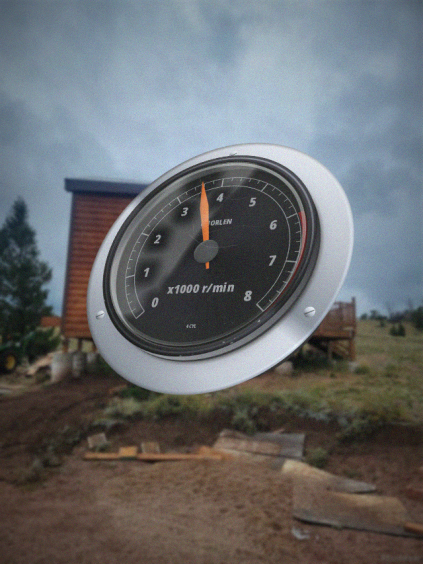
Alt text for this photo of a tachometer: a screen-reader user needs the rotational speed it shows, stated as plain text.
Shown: 3600 rpm
